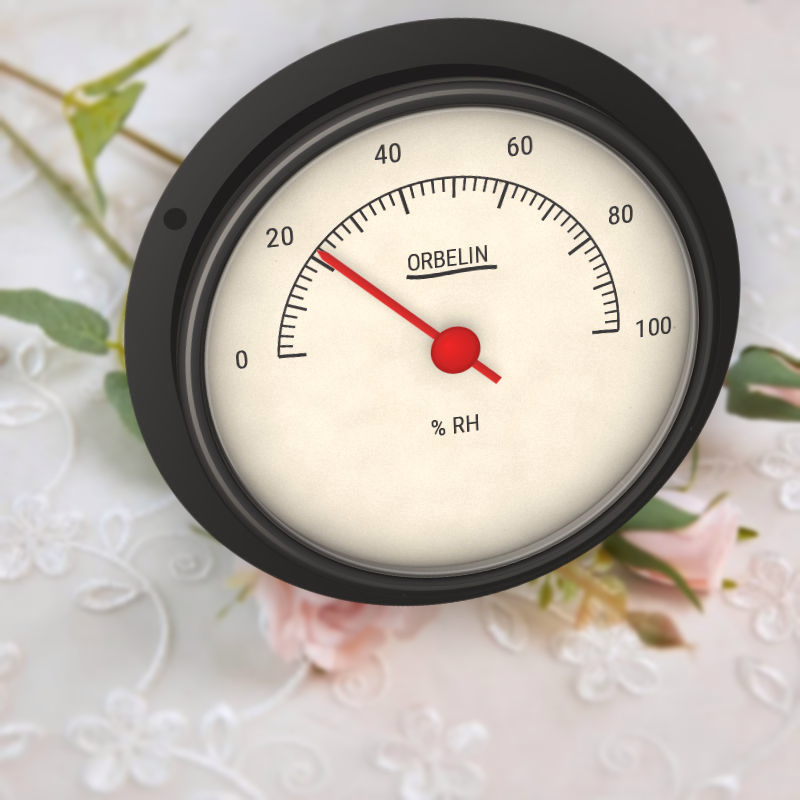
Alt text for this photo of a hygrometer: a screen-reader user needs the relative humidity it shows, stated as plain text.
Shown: 22 %
